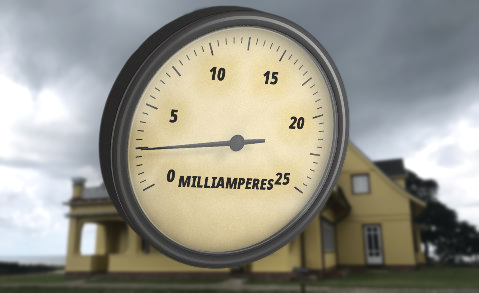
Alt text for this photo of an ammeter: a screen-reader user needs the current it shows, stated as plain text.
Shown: 2.5 mA
